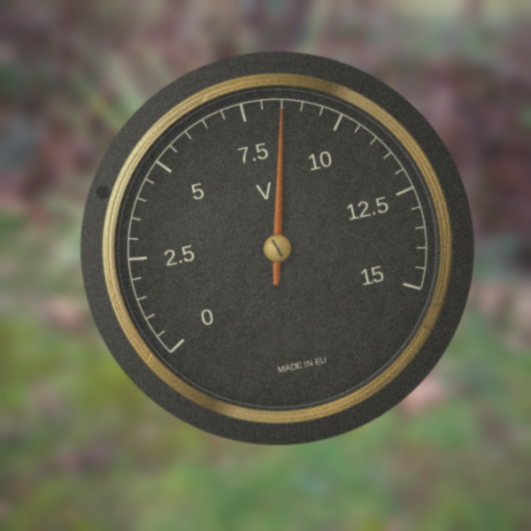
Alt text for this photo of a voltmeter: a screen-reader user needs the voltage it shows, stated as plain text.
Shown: 8.5 V
